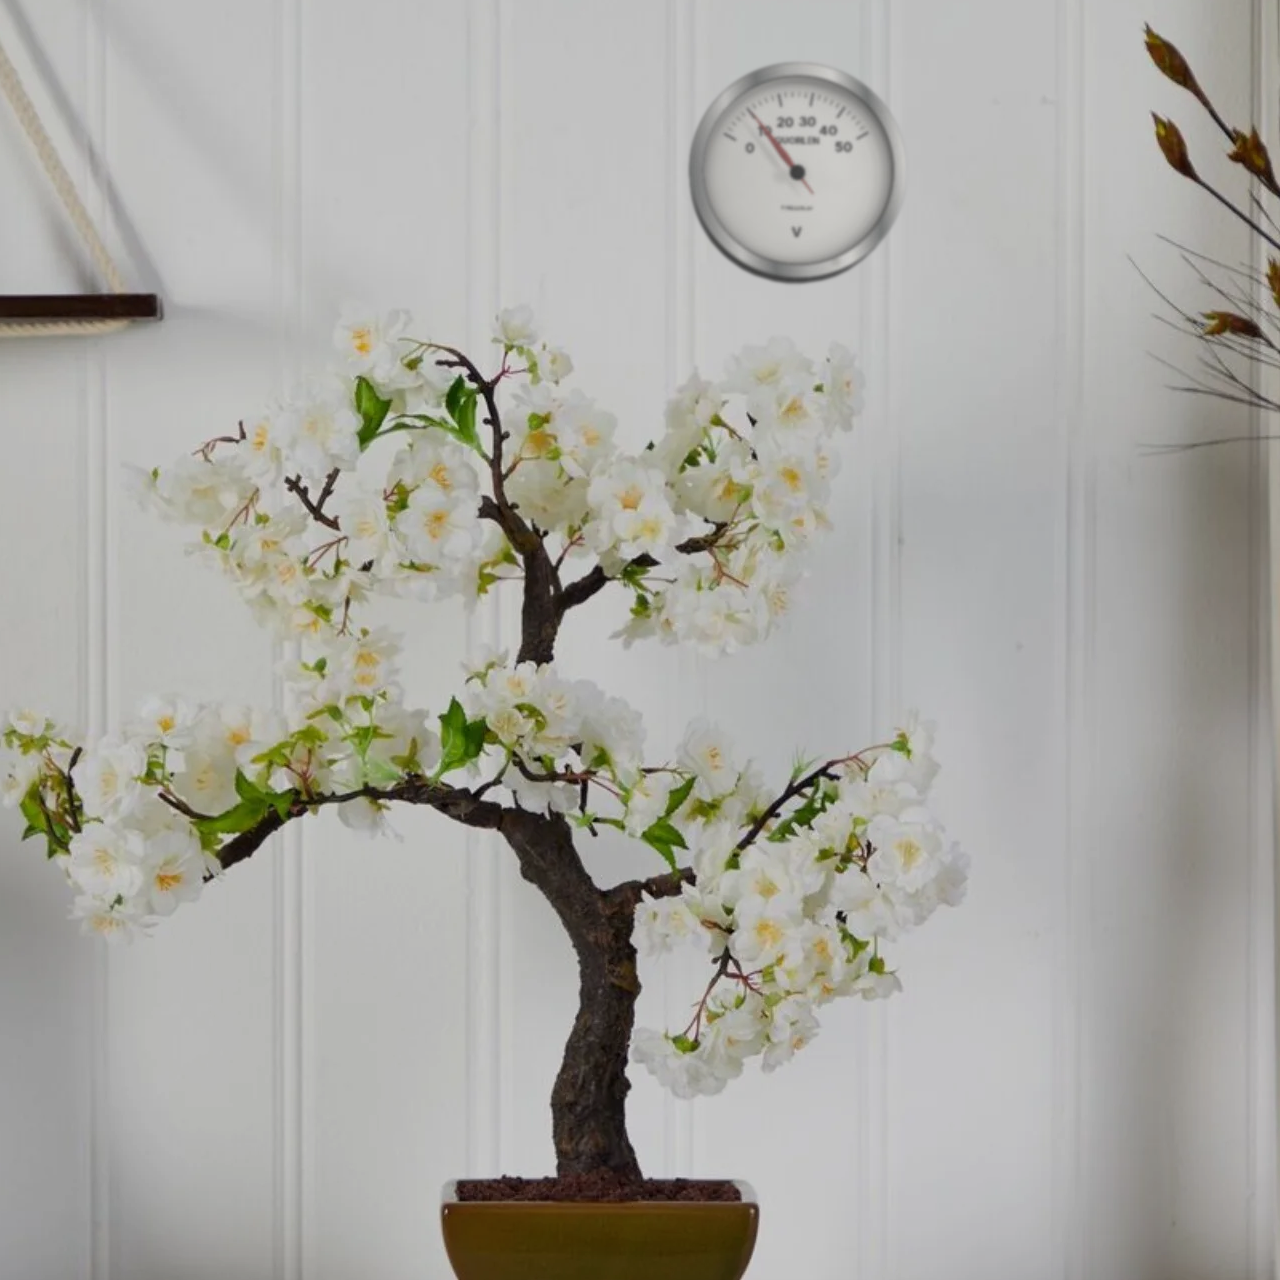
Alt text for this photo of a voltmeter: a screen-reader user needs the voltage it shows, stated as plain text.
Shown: 10 V
